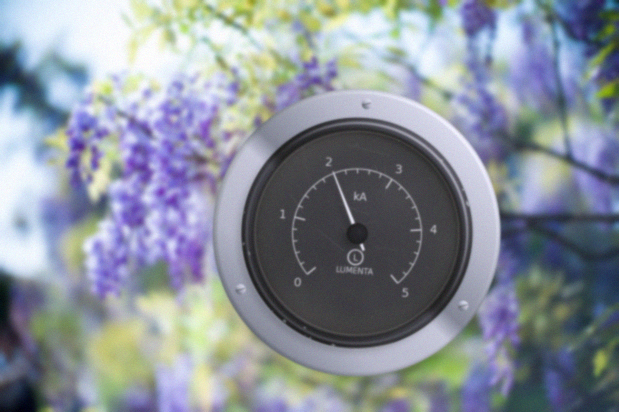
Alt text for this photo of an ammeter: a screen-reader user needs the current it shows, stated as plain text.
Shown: 2 kA
